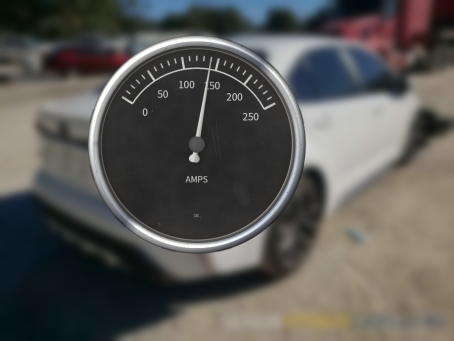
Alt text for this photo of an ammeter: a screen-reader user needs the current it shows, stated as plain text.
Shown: 140 A
